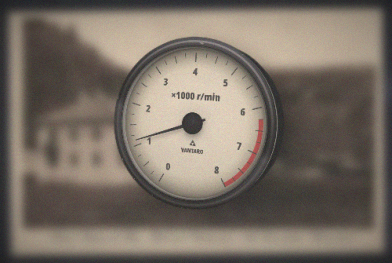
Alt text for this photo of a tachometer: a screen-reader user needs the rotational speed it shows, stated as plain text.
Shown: 1125 rpm
